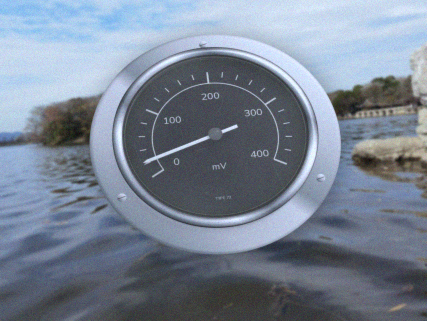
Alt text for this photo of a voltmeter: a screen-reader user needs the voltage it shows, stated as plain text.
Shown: 20 mV
